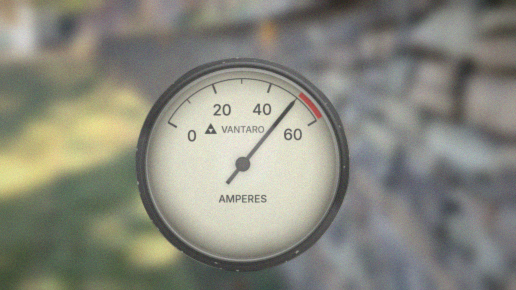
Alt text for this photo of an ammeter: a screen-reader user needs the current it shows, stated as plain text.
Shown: 50 A
